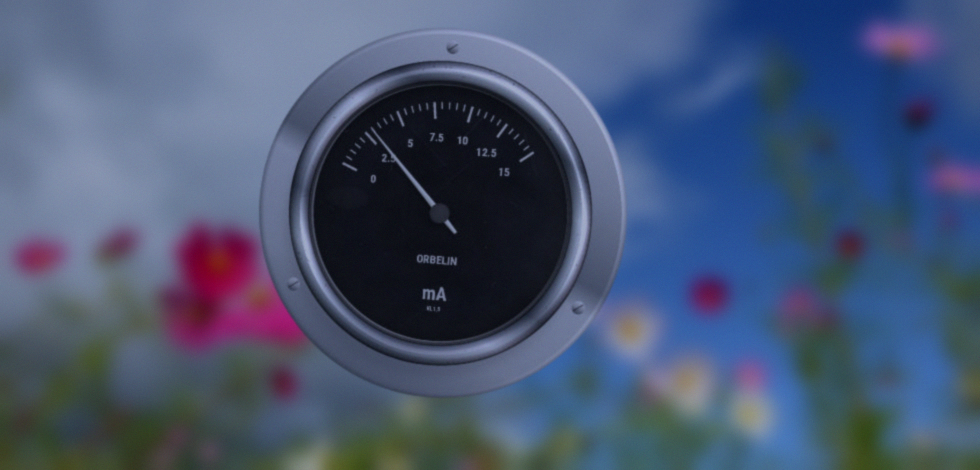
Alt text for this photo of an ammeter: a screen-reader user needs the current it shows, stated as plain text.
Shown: 3 mA
